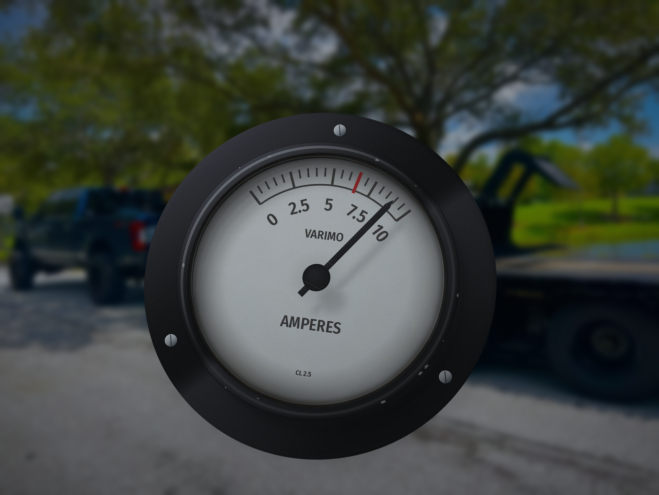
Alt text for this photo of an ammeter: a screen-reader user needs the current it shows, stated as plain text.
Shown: 9 A
